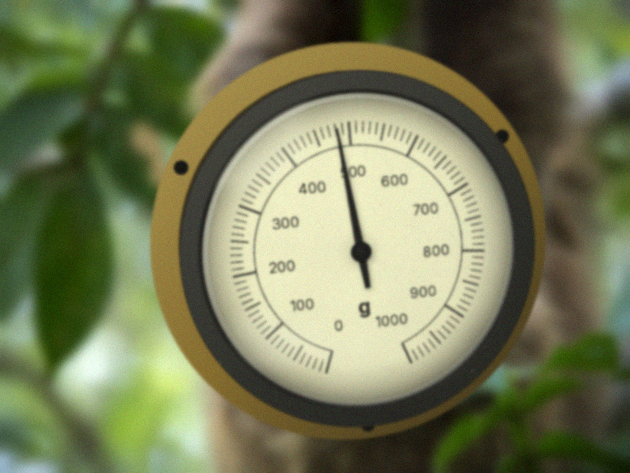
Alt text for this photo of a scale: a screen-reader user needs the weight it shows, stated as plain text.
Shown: 480 g
